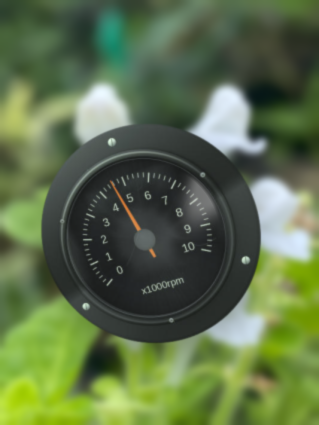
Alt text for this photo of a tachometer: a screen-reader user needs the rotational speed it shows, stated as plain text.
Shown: 4600 rpm
